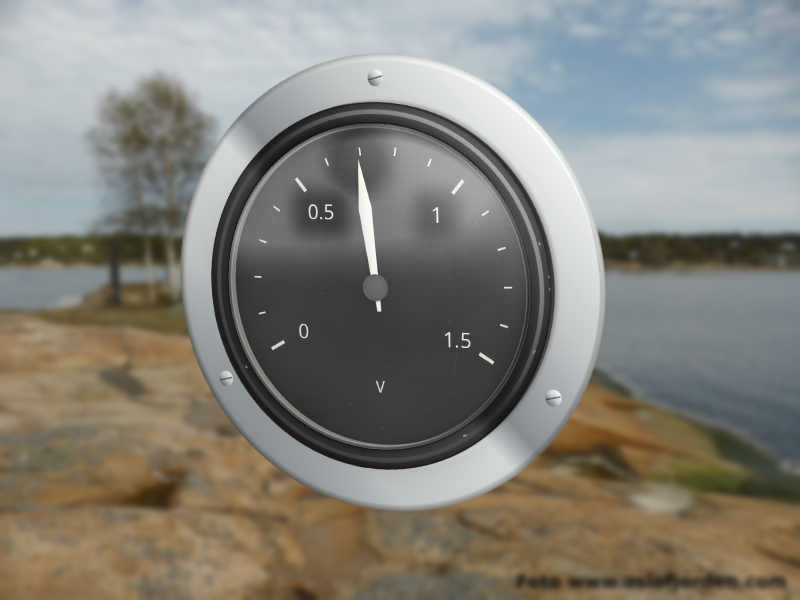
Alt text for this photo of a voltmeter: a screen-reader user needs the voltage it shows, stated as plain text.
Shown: 0.7 V
